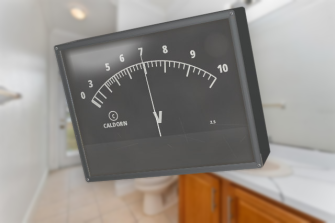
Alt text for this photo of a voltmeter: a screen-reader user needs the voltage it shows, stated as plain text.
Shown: 7 V
